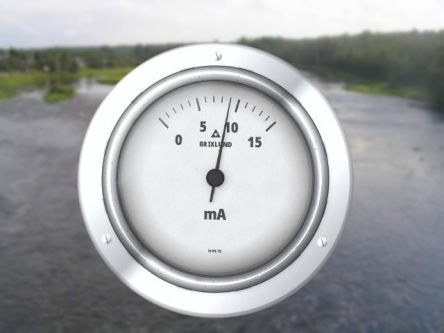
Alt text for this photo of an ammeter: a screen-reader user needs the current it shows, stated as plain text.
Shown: 9 mA
